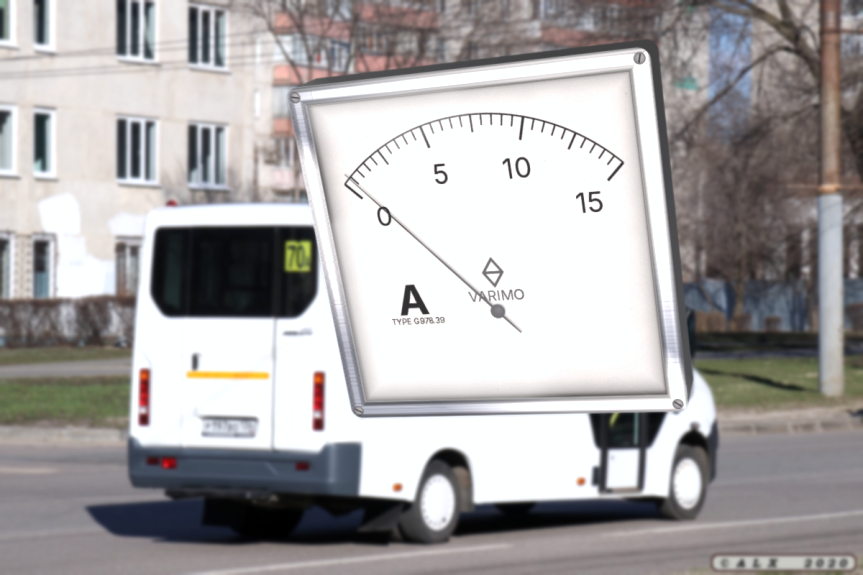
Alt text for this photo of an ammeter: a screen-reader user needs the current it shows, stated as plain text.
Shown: 0.5 A
